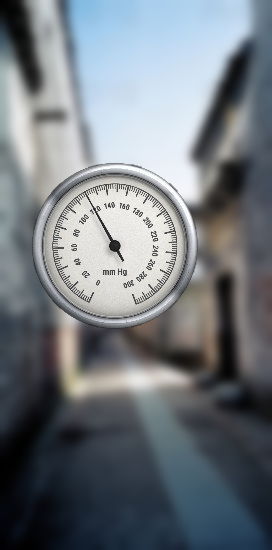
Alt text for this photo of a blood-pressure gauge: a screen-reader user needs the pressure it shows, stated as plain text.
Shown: 120 mmHg
